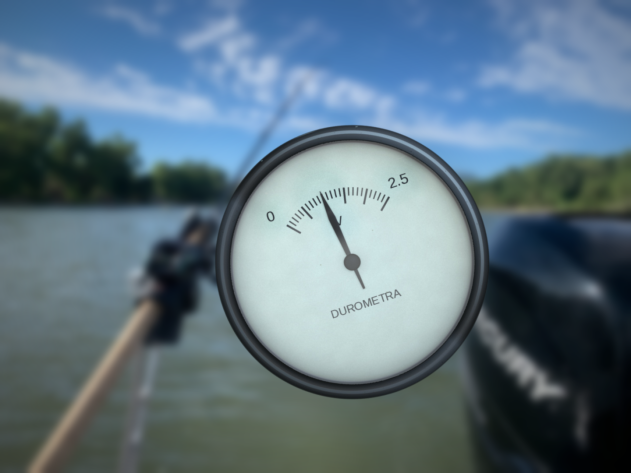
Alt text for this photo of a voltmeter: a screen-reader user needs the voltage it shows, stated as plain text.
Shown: 1 V
